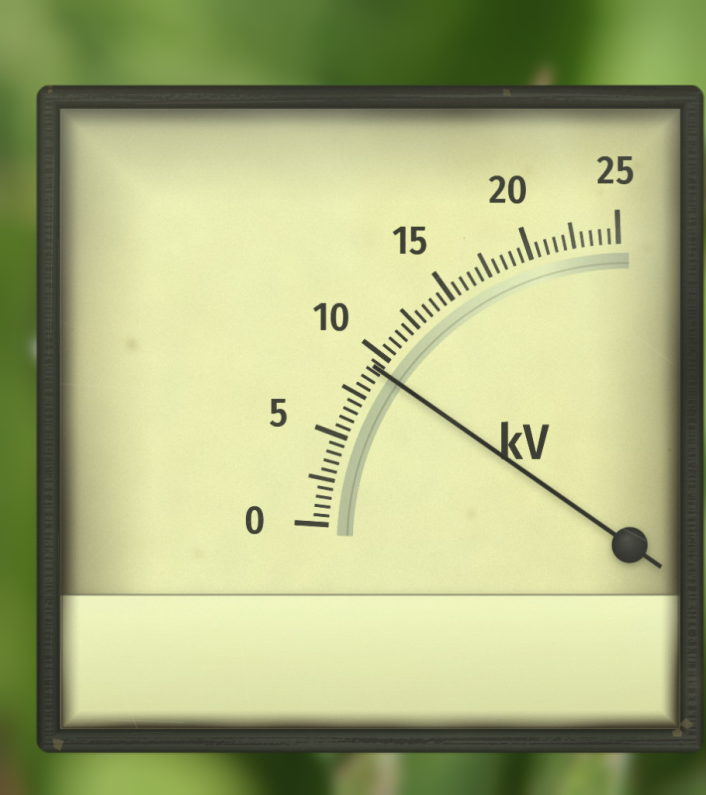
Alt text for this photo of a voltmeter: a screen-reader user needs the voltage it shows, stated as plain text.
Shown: 9.25 kV
